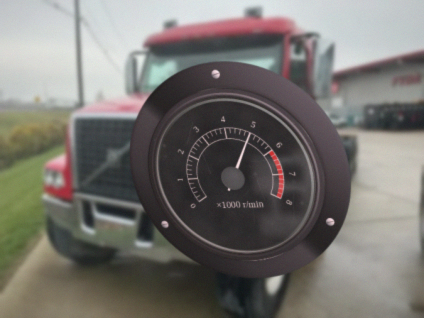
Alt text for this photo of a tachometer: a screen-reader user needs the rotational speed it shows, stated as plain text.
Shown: 5000 rpm
